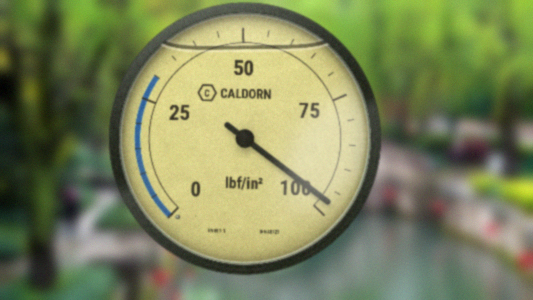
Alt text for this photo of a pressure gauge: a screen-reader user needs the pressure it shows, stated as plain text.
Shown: 97.5 psi
